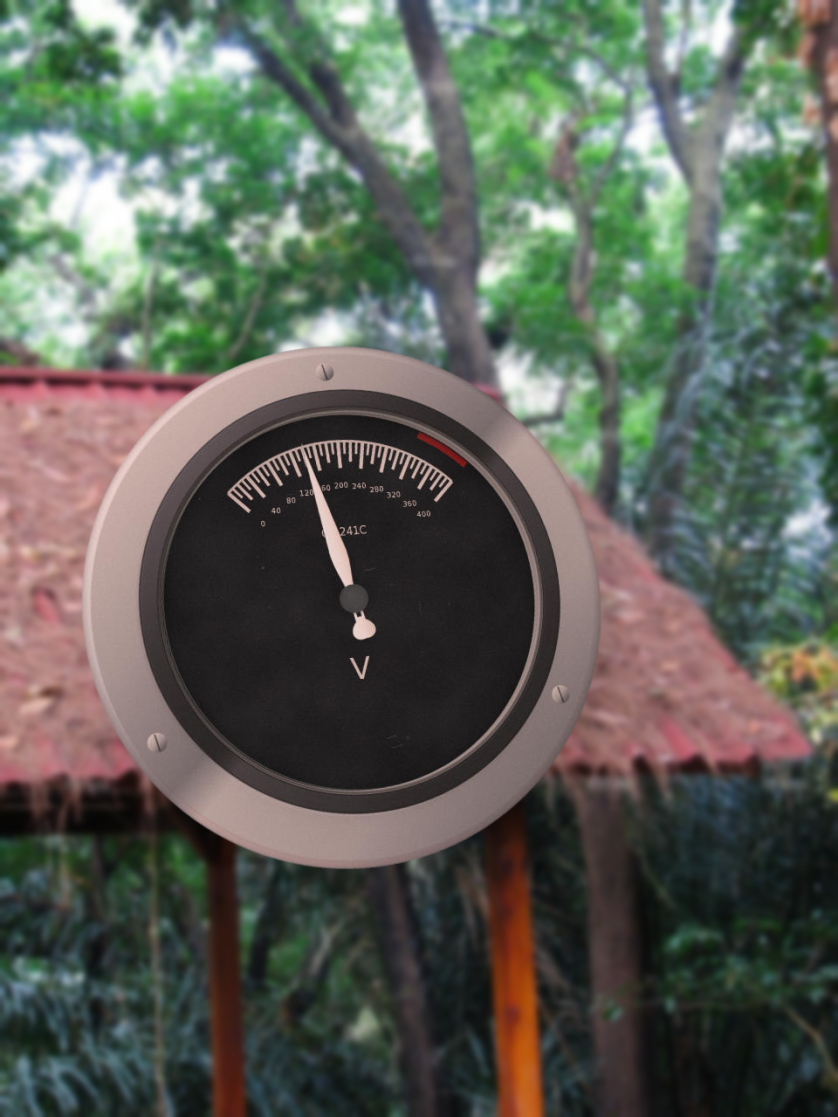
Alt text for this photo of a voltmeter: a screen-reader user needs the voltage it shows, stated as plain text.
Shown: 140 V
